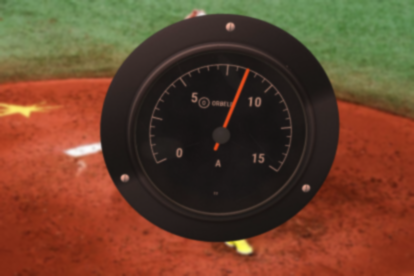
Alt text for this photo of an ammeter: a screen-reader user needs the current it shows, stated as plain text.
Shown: 8.5 A
